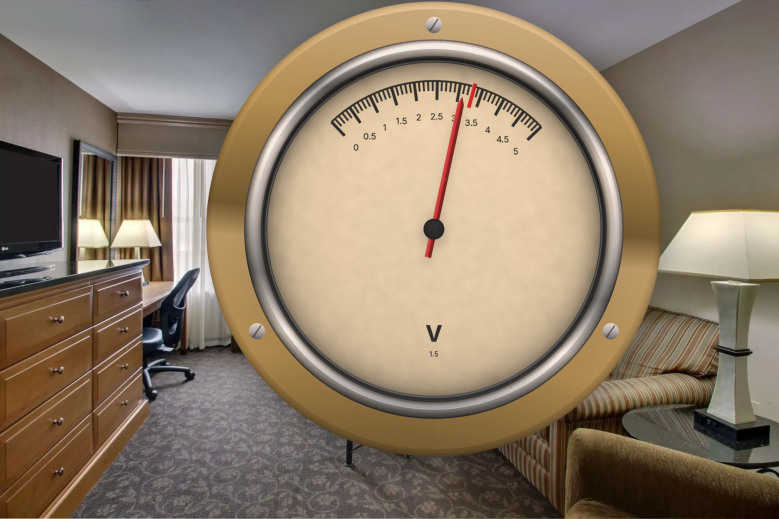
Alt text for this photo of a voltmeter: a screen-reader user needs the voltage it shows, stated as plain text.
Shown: 3.1 V
